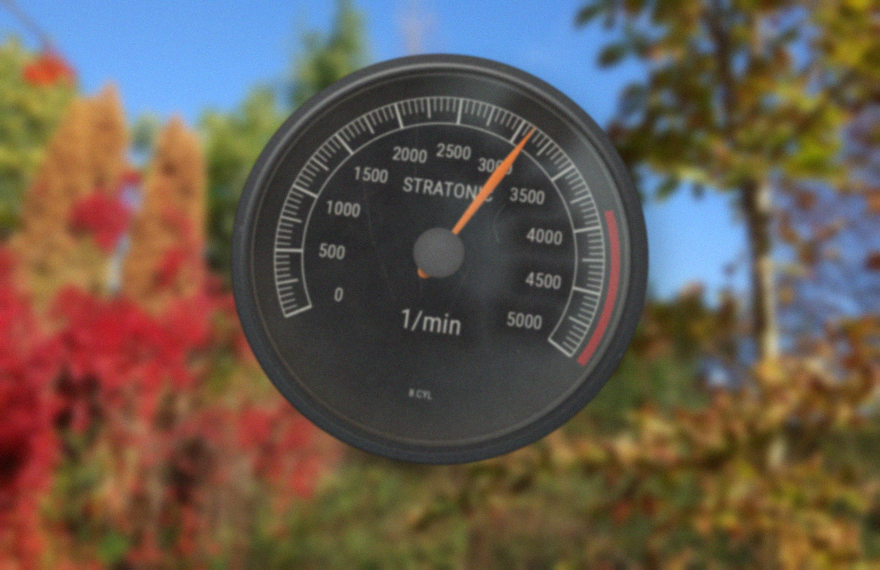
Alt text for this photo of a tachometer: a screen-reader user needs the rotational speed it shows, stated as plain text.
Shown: 3100 rpm
